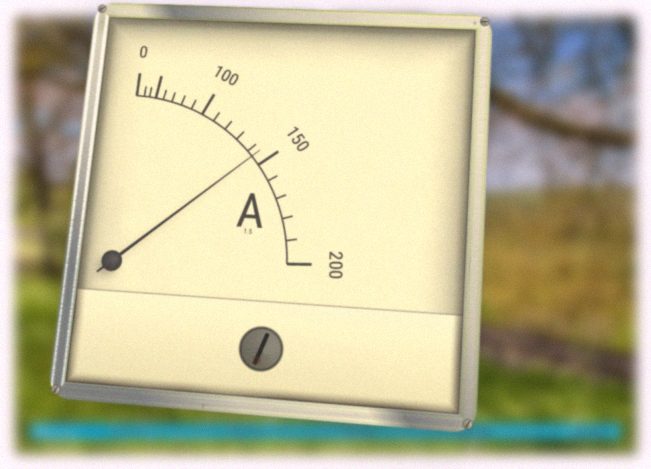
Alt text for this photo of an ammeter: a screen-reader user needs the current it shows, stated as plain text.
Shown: 145 A
